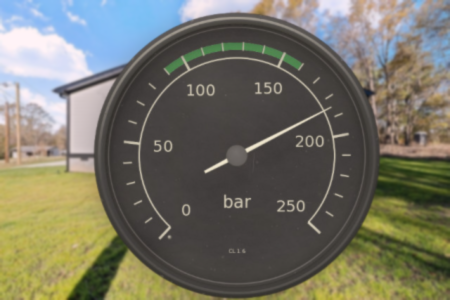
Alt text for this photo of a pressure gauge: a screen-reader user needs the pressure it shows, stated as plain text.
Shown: 185 bar
